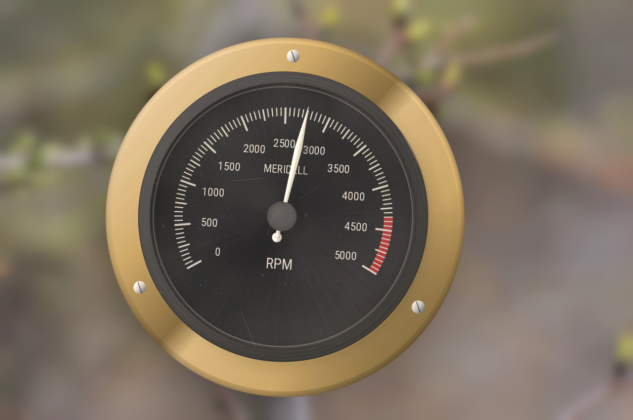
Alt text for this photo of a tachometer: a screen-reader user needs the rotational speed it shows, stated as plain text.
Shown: 2750 rpm
